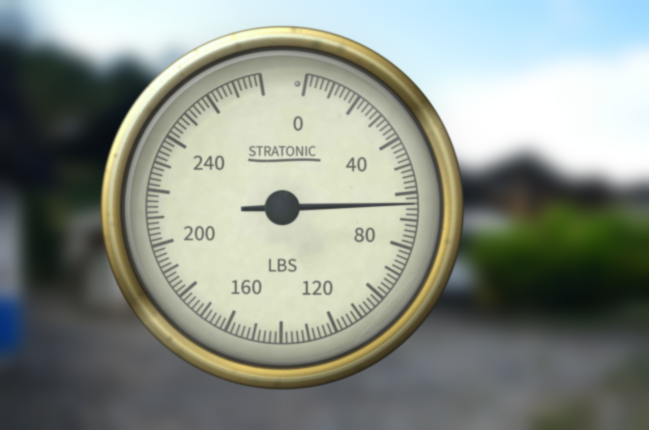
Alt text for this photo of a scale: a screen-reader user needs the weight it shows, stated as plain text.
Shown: 64 lb
